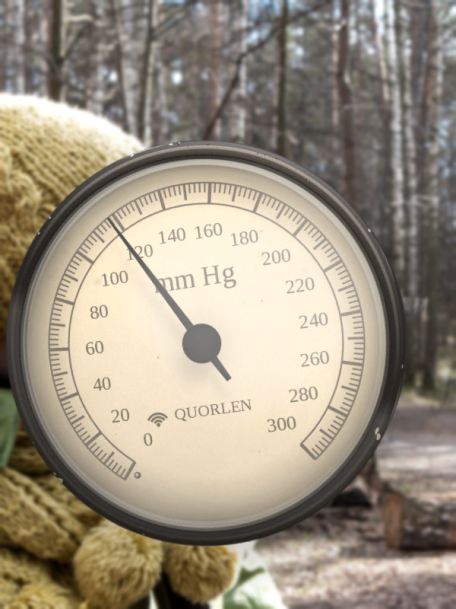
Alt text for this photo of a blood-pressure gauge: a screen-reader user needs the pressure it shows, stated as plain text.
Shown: 118 mmHg
